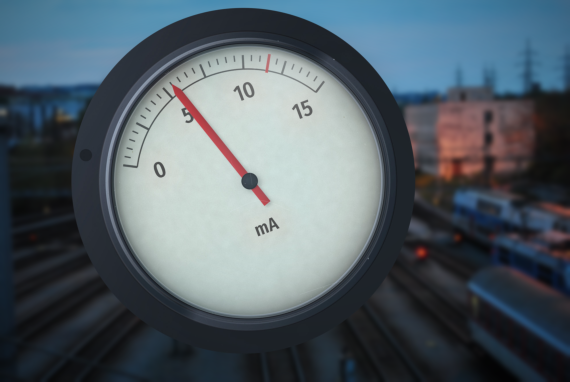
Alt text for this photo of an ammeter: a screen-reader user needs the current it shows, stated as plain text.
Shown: 5.5 mA
